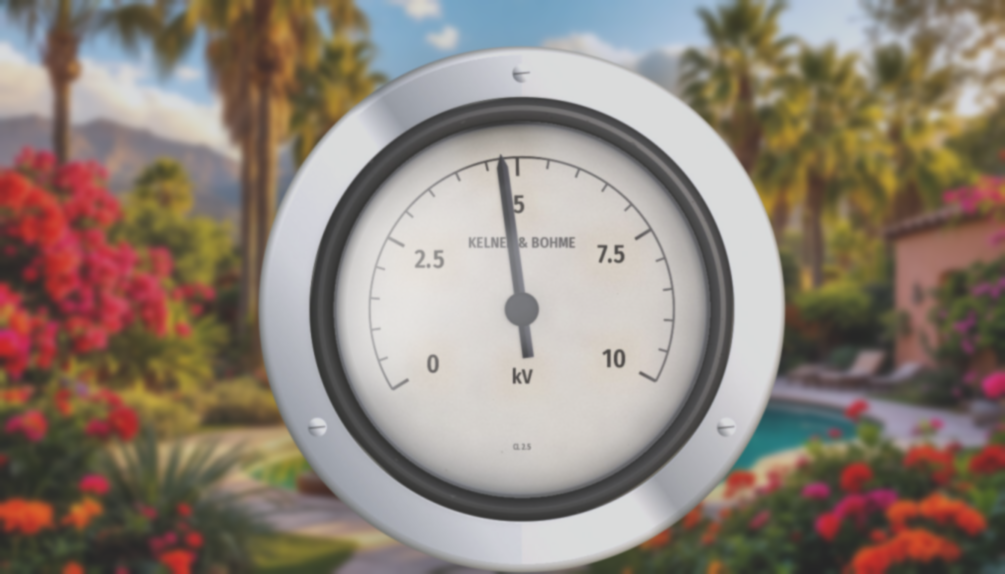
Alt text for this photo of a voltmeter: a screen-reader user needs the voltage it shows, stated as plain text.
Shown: 4.75 kV
